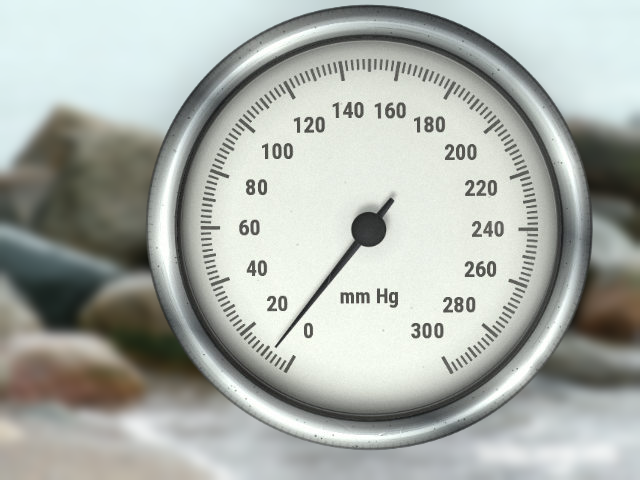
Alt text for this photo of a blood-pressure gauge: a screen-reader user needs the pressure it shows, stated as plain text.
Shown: 8 mmHg
